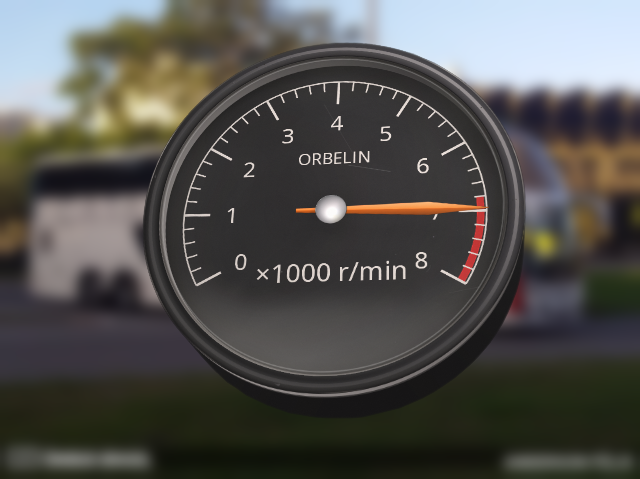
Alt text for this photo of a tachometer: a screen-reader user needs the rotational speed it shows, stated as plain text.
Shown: 7000 rpm
